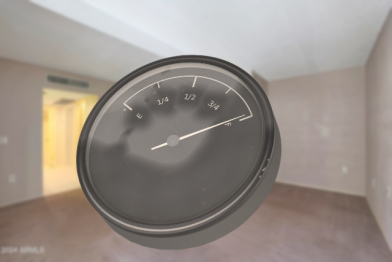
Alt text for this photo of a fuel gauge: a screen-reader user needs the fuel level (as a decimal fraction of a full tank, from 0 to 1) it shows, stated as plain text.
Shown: 1
